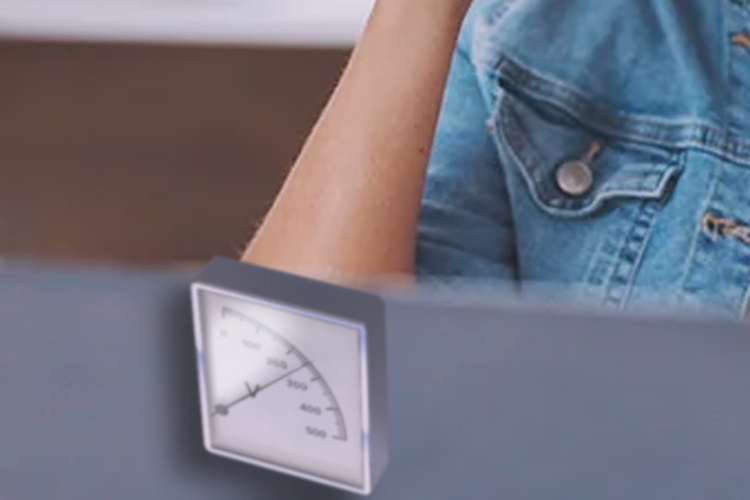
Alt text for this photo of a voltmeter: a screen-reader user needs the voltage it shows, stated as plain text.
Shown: 250 V
